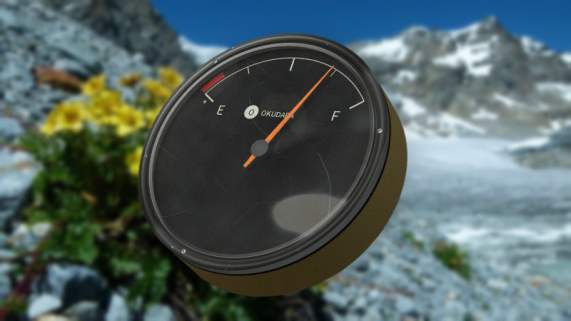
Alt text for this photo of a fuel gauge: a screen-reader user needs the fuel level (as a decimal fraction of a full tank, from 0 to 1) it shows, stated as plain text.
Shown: 0.75
